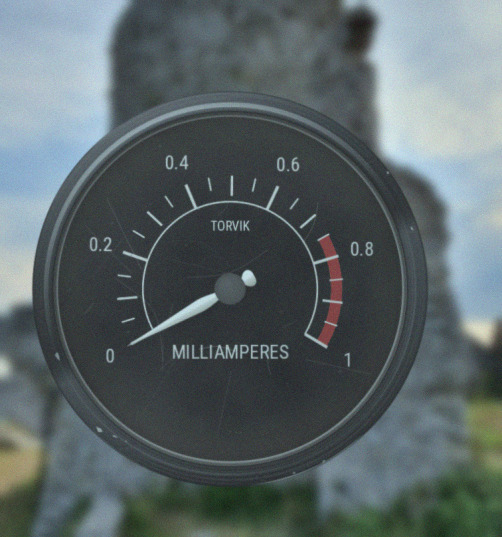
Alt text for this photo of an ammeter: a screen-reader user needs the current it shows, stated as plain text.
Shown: 0 mA
